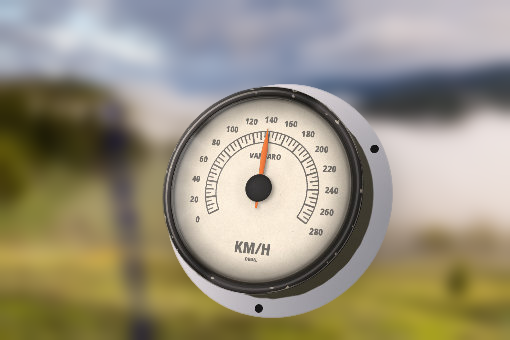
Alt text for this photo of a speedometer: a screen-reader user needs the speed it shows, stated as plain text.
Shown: 140 km/h
